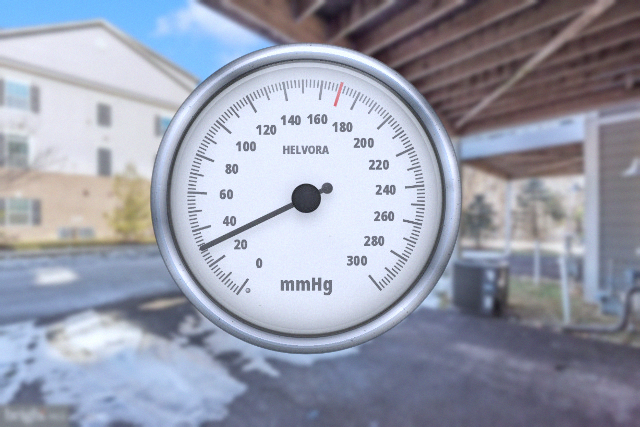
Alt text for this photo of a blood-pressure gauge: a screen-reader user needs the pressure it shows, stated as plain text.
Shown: 30 mmHg
